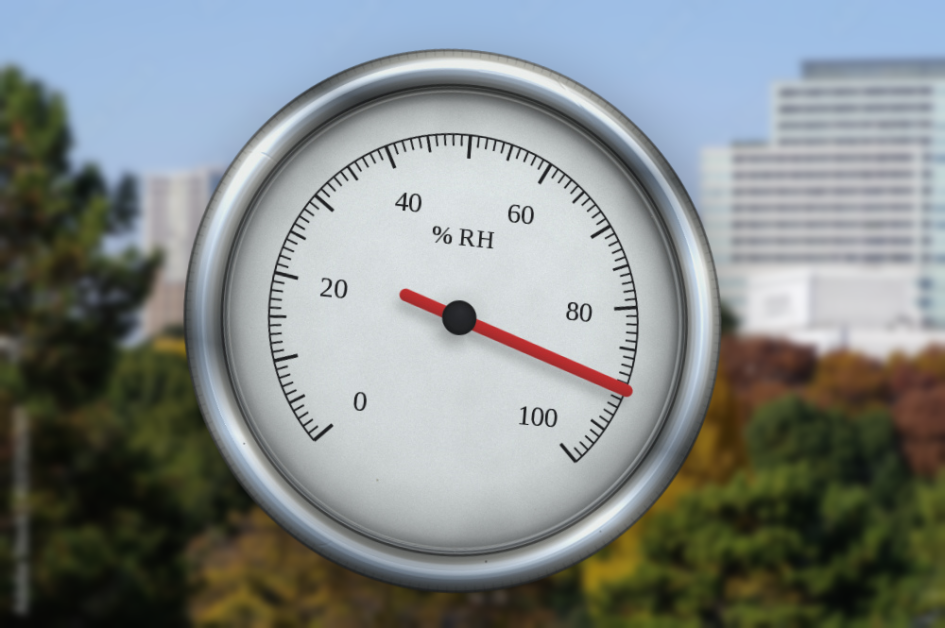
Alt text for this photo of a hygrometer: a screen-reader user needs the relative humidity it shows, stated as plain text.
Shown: 90 %
